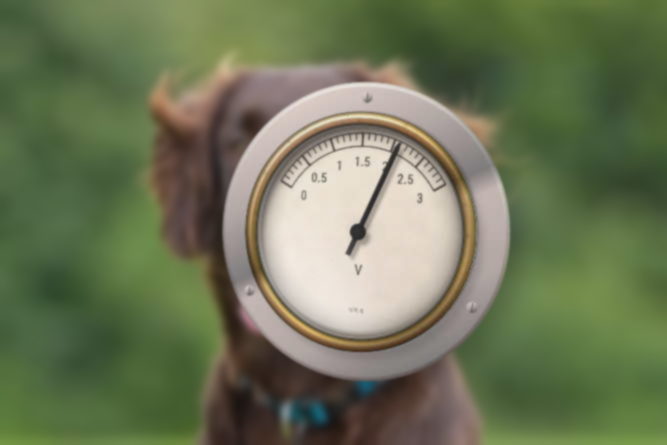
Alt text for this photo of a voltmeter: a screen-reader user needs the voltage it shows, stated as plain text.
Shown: 2.1 V
